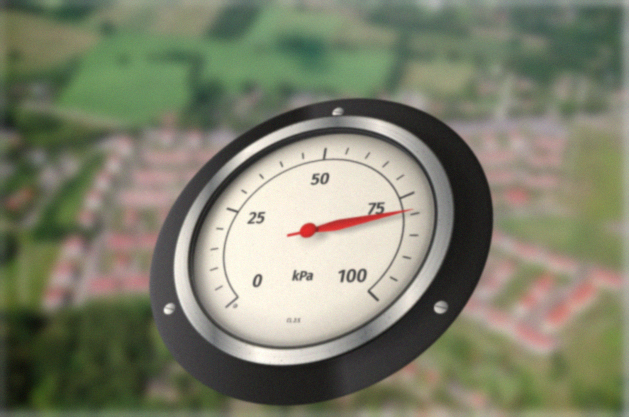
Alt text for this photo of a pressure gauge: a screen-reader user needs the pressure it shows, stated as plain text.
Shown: 80 kPa
